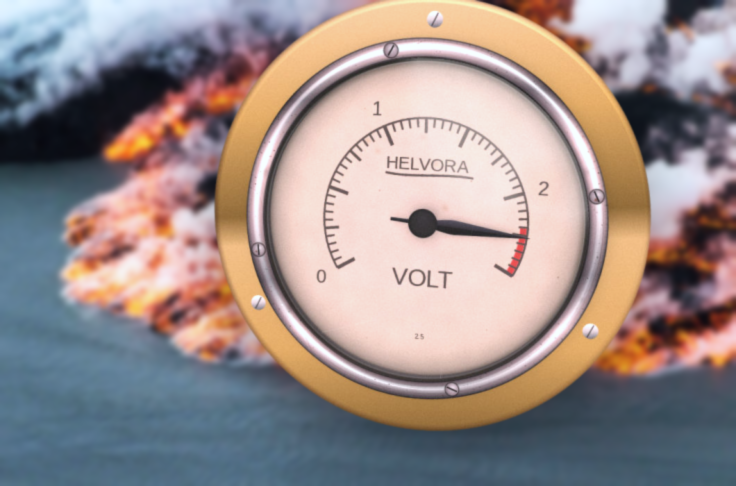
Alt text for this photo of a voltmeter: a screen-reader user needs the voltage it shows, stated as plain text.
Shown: 2.25 V
